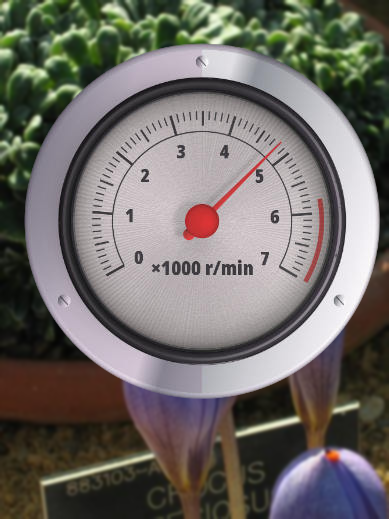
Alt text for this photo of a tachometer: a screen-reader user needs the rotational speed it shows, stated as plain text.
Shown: 4800 rpm
